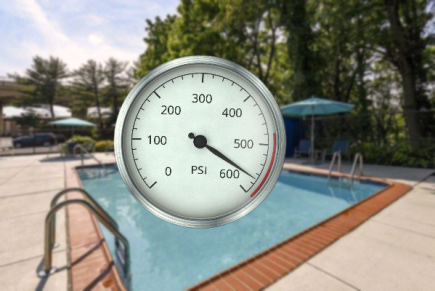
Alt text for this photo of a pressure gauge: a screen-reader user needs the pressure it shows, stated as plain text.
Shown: 570 psi
